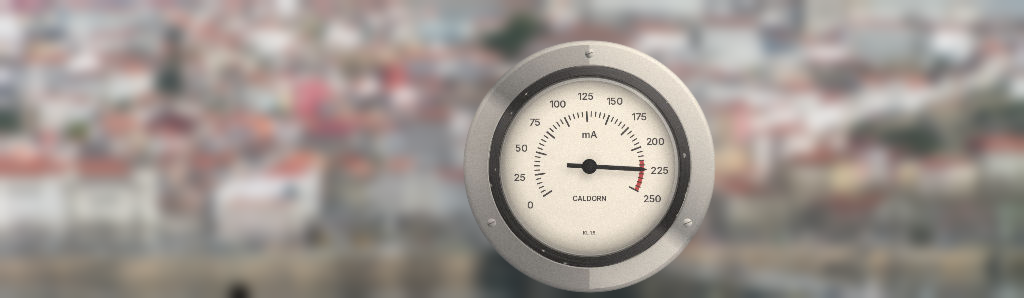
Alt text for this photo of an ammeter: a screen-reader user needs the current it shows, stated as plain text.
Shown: 225 mA
